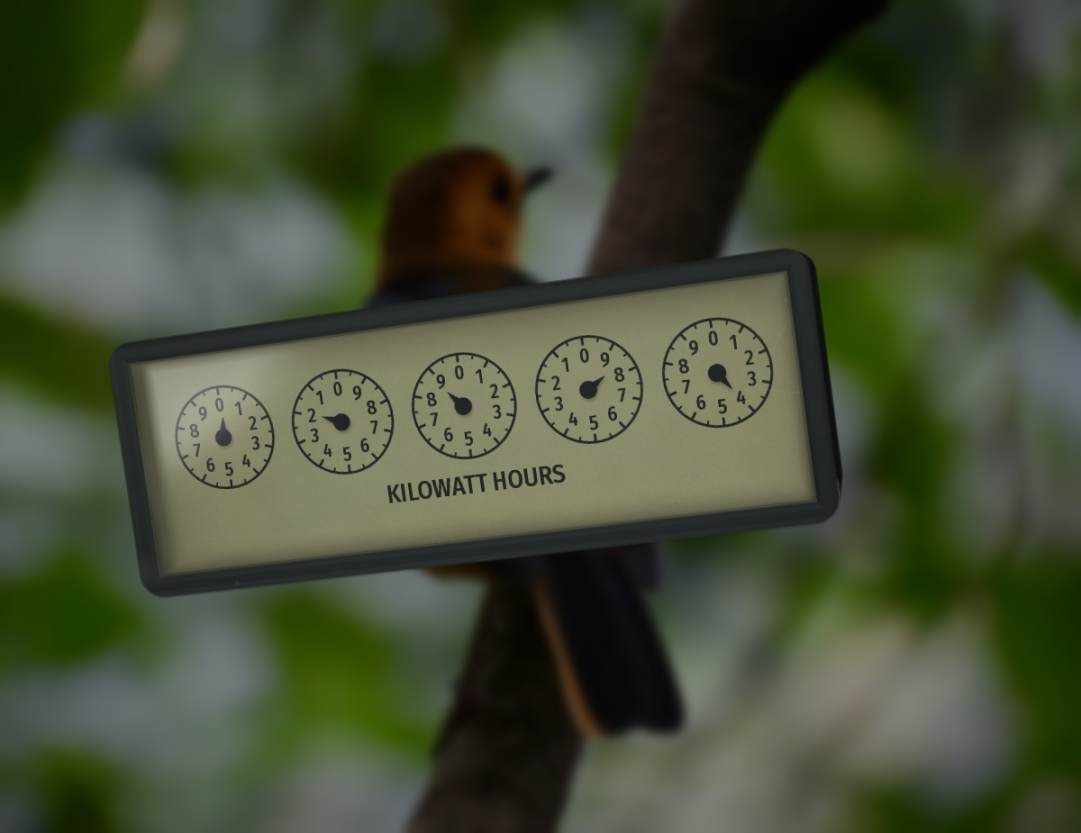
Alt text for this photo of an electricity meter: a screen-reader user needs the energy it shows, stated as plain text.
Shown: 1884 kWh
